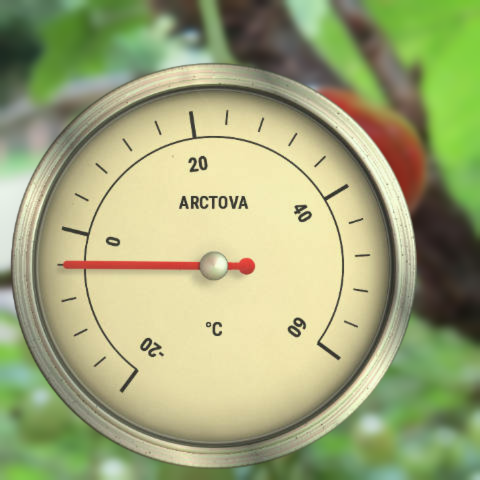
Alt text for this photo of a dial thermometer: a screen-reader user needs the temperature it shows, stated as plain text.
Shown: -4 °C
